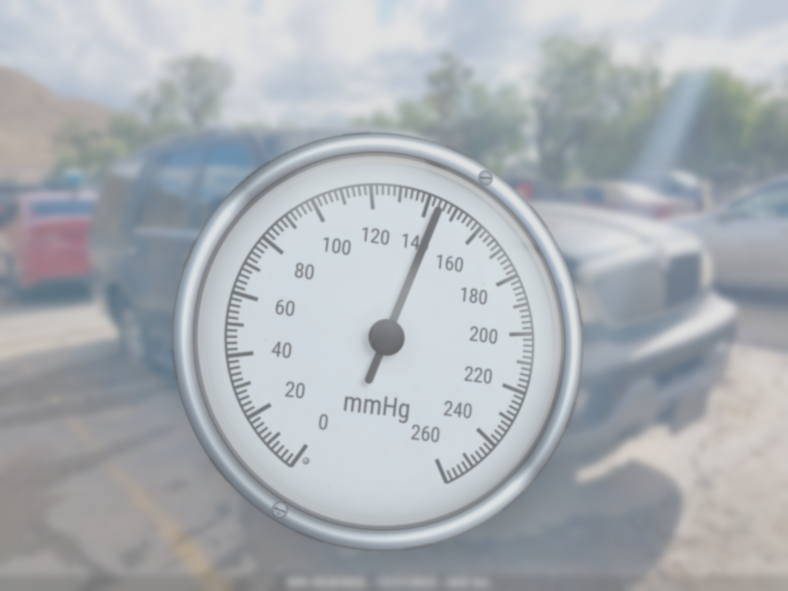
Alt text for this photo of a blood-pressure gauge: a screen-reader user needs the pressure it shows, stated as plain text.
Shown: 144 mmHg
